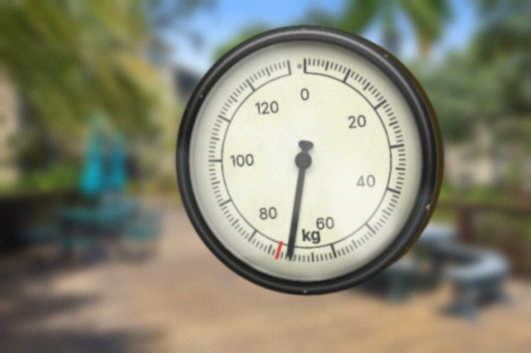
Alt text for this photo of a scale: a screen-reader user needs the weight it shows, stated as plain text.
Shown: 70 kg
